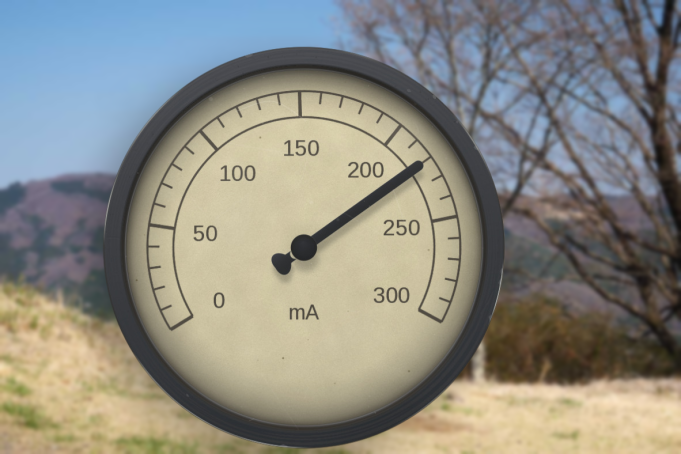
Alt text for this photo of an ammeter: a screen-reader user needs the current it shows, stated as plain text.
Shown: 220 mA
